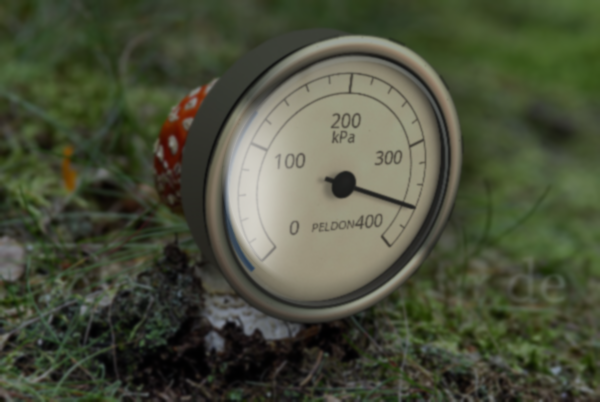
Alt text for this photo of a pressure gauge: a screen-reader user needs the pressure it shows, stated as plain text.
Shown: 360 kPa
